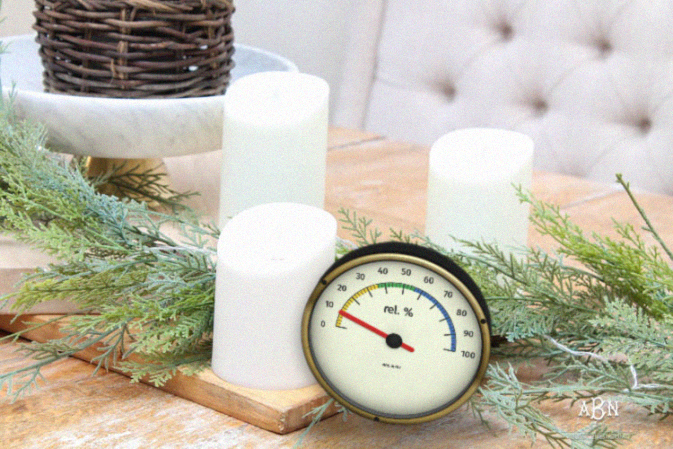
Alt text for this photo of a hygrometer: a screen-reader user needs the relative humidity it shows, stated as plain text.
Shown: 10 %
